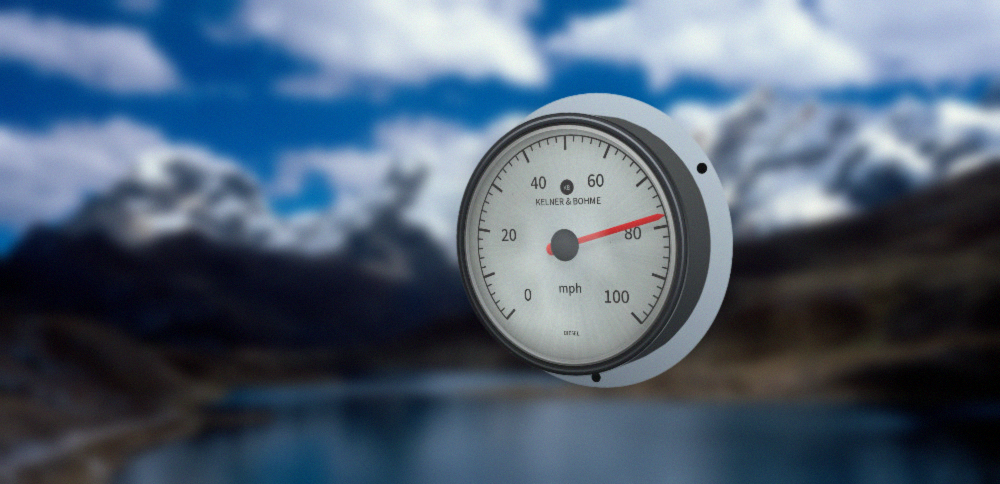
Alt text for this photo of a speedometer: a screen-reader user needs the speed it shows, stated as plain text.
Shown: 78 mph
